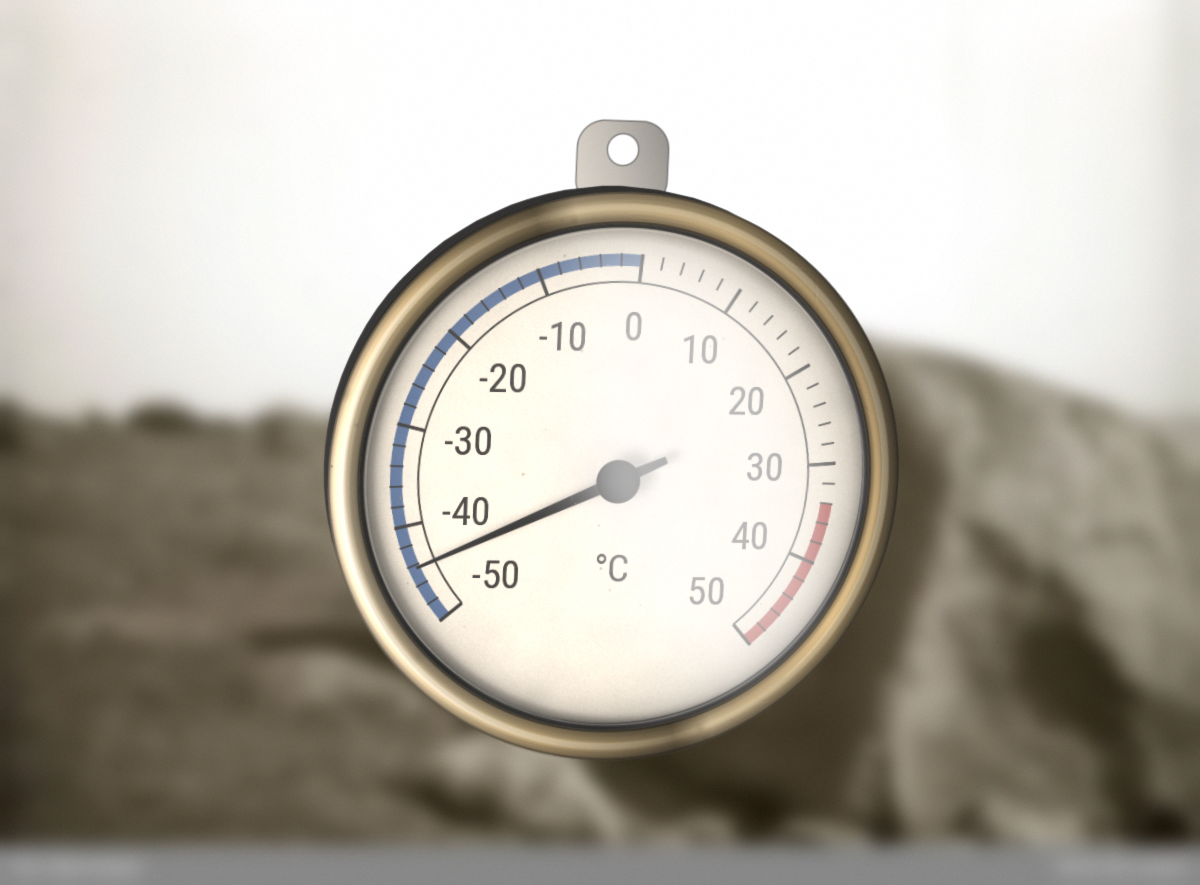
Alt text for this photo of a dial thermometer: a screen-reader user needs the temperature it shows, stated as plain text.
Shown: -44 °C
